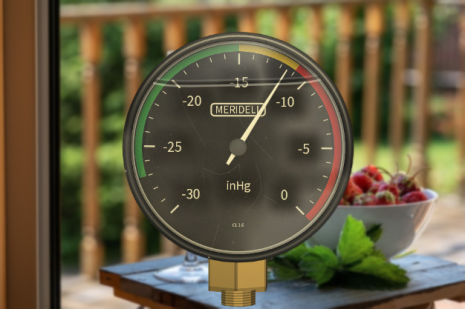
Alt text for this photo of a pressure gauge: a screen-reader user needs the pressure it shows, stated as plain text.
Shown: -11.5 inHg
